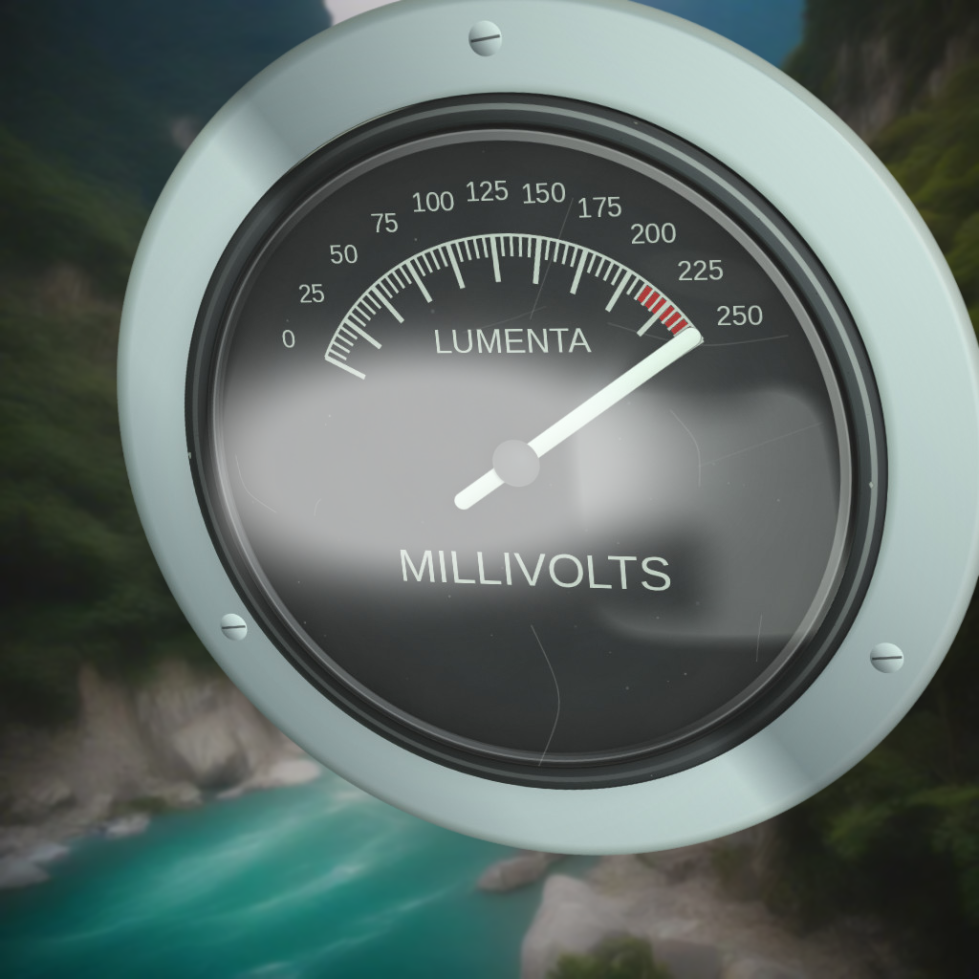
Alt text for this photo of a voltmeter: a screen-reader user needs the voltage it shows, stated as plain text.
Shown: 245 mV
